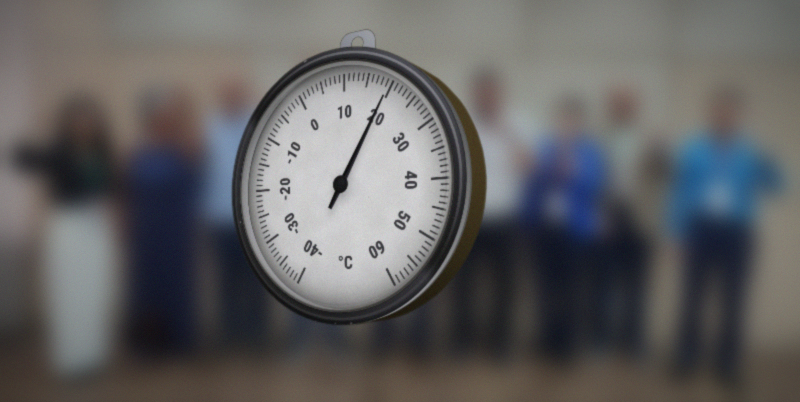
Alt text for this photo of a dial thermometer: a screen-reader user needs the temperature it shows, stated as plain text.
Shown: 20 °C
